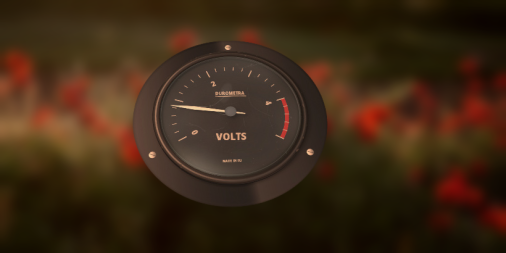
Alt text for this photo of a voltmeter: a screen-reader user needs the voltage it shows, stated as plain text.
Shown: 0.8 V
